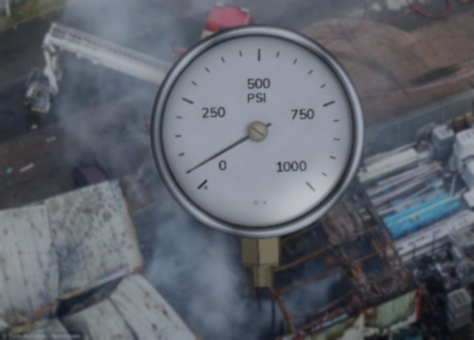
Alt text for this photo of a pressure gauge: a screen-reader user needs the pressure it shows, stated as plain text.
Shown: 50 psi
